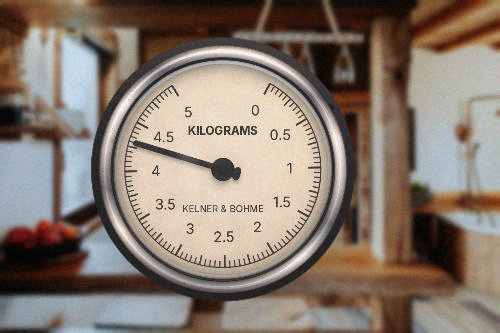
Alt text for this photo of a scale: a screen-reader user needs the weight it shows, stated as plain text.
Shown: 4.3 kg
